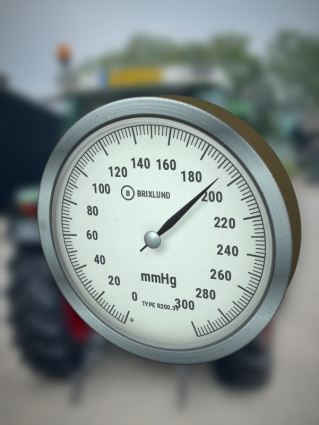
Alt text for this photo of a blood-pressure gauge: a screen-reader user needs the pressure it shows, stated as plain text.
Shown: 194 mmHg
